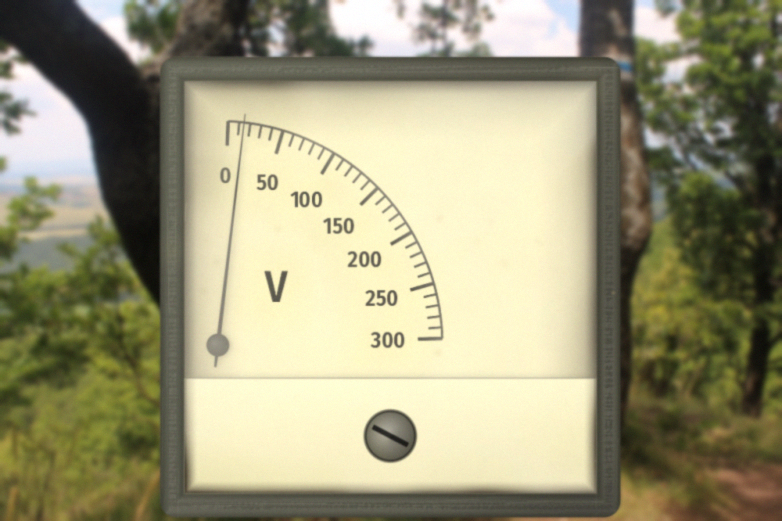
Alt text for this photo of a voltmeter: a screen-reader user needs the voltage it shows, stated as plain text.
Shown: 15 V
